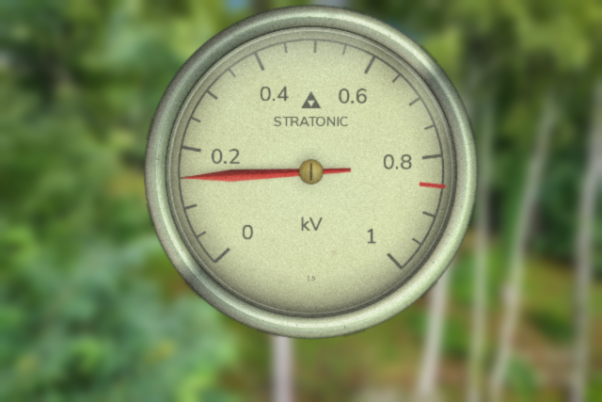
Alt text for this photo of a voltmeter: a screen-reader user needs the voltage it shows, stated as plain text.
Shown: 0.15 kV
